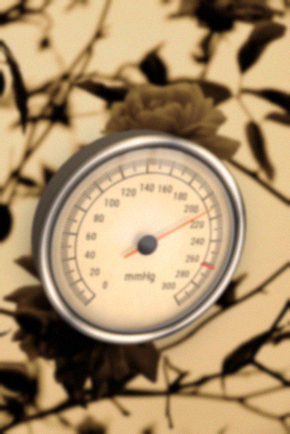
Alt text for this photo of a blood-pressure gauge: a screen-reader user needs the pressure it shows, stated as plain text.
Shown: 210 mmHg
